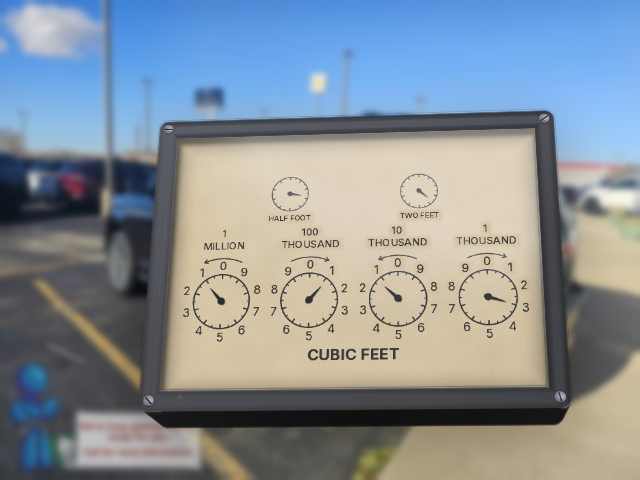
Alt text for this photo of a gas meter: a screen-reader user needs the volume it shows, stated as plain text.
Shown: 111300 ft³
